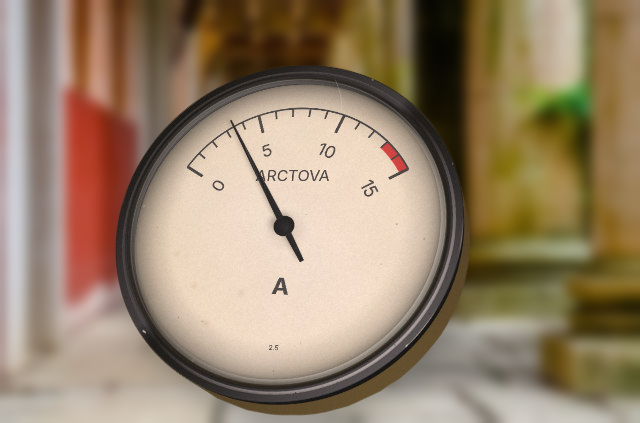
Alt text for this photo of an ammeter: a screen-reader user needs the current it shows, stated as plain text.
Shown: 3.5 A
